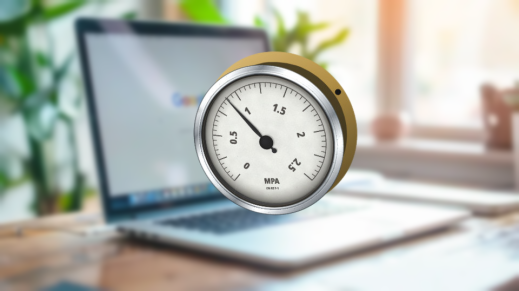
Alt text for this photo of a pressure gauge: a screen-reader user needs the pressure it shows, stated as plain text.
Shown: 0.9 MPa
